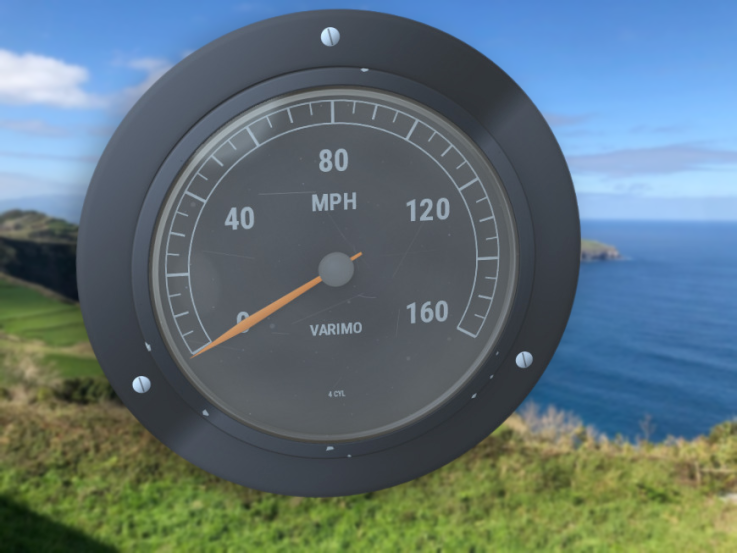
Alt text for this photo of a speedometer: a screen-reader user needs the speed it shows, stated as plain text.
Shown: 0 mph
